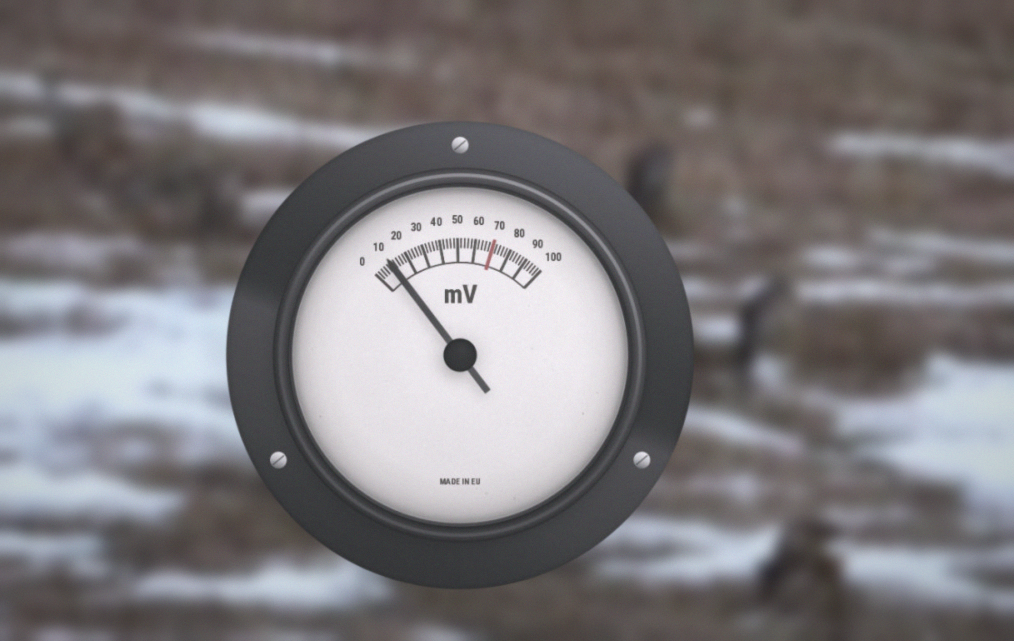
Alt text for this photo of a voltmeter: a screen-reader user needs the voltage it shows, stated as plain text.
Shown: 10 mV
